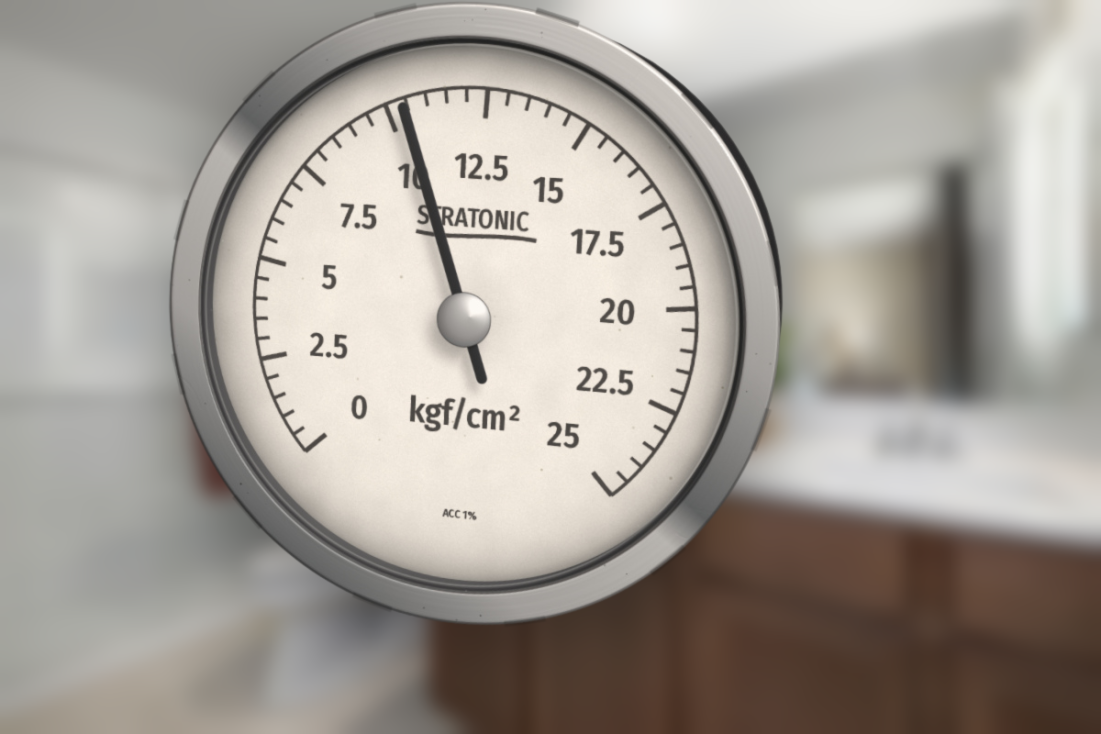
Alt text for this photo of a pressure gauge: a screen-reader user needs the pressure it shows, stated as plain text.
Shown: 10.5 kg/cm²
